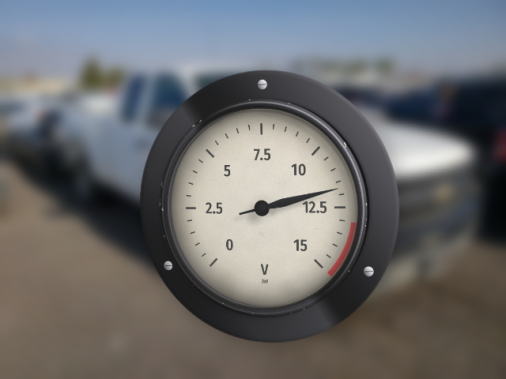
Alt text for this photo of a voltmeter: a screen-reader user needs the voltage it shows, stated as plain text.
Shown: 11.75 V
